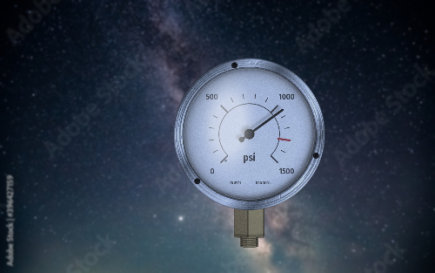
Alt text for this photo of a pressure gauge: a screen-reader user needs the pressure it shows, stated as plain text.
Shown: 1050 psi
